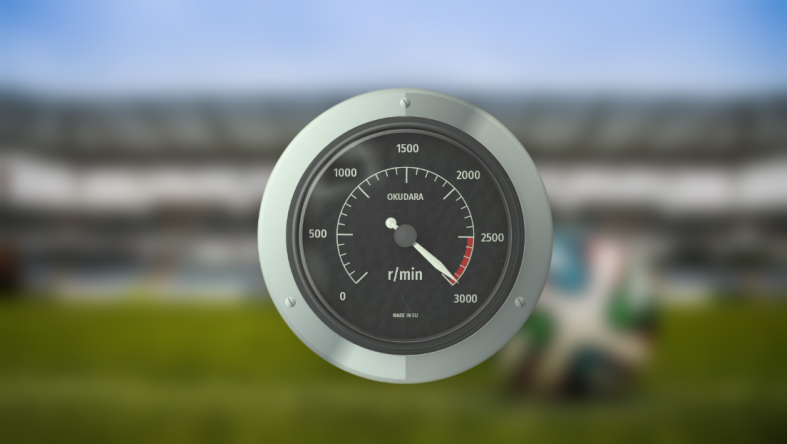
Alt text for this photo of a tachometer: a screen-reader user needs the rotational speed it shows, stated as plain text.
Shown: 2950 rpm
